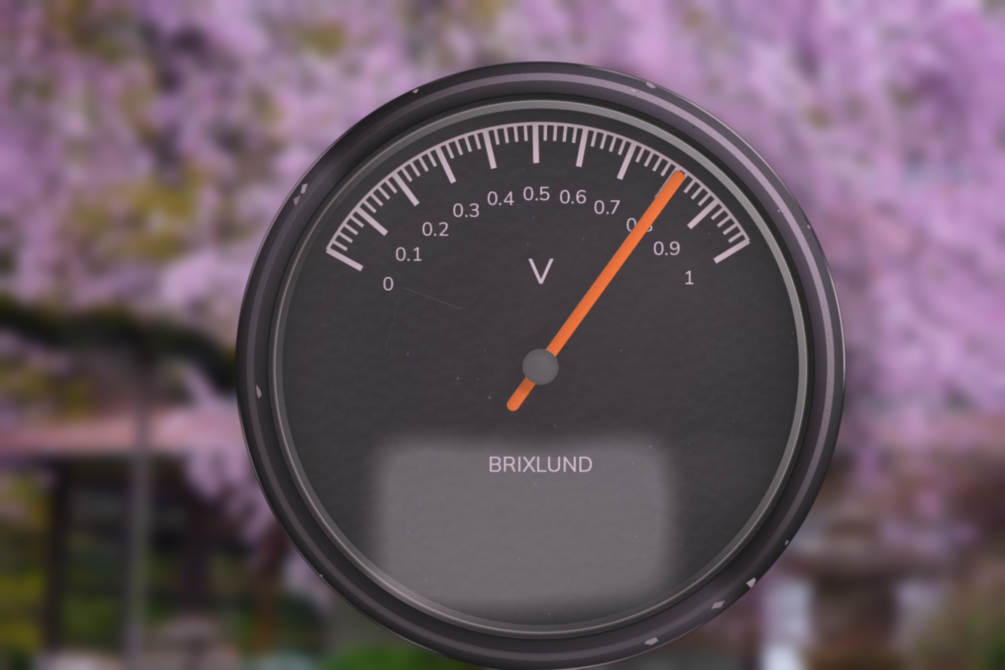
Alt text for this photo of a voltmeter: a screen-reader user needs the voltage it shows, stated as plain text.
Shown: 0.81 V
